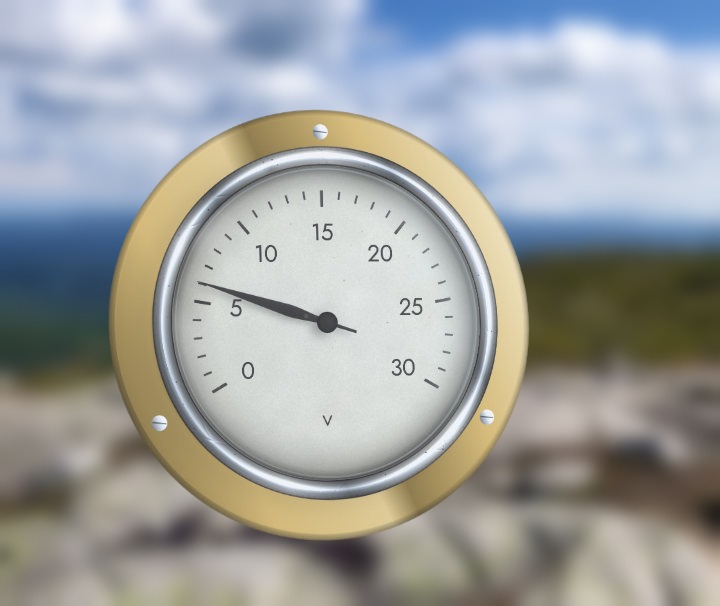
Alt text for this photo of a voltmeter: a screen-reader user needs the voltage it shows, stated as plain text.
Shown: 6 V
